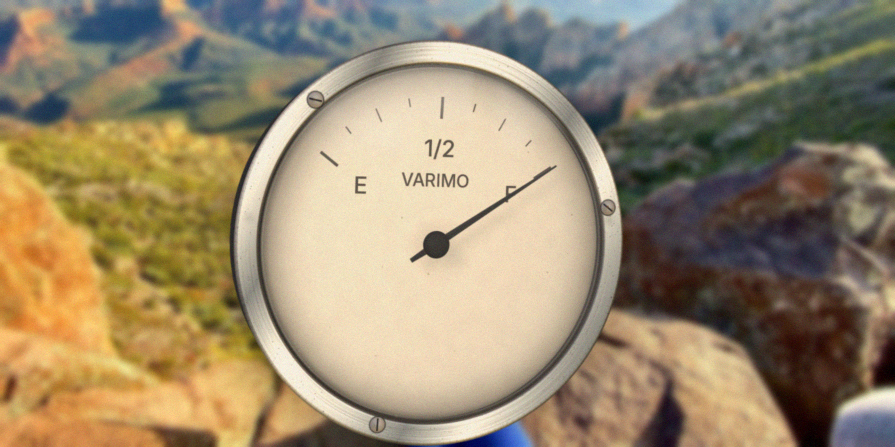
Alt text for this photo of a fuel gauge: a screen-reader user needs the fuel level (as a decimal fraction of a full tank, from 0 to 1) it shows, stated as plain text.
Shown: 1
